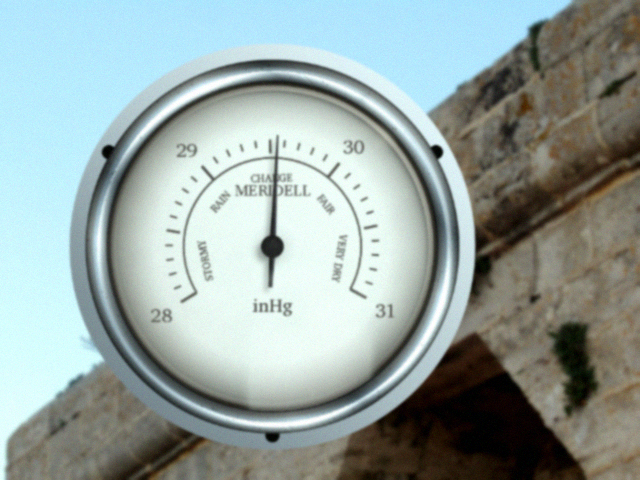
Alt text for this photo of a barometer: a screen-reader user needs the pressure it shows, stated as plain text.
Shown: 29.55 inHg
